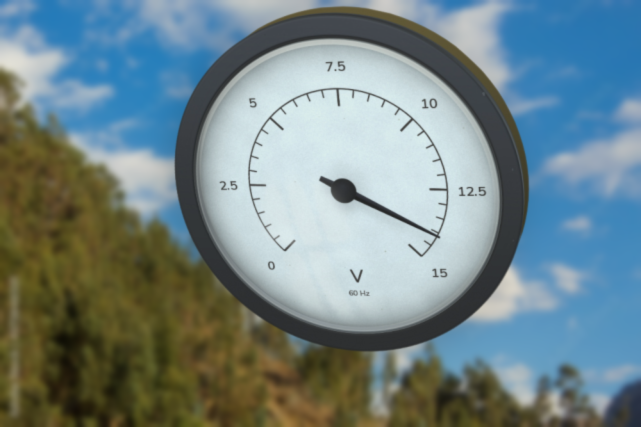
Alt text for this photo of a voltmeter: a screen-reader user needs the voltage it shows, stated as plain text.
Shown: 14 V
